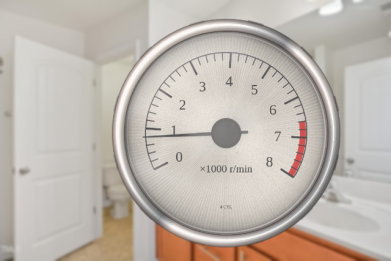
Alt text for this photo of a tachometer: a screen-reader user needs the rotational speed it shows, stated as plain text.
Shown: 800 rpm
